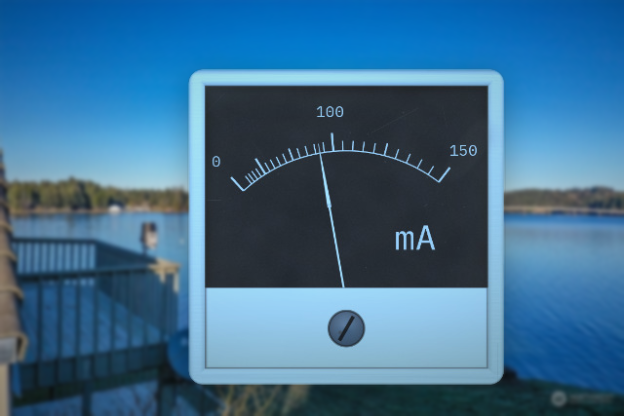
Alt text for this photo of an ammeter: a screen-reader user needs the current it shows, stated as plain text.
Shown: 92.5 mA
